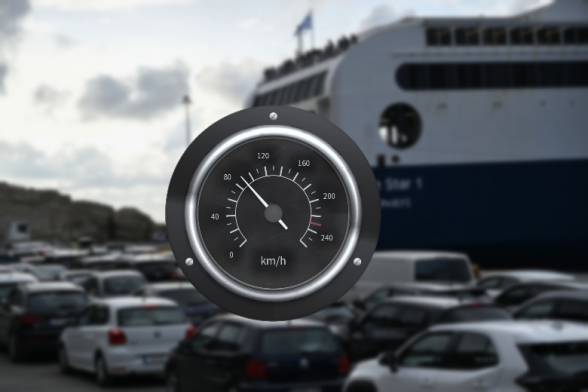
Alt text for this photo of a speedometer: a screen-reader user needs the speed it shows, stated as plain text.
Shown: 90 km/h
